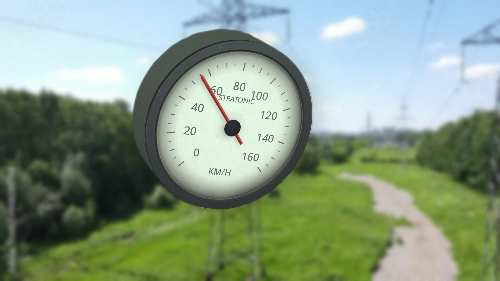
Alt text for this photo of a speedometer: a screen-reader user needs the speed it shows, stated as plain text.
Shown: 55 km/h
